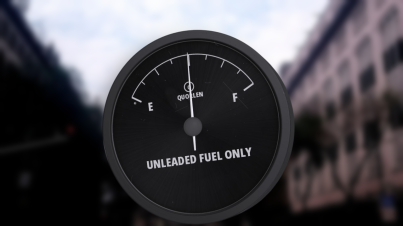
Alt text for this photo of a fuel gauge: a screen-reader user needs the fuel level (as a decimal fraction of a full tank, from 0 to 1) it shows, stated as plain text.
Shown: 0.5
